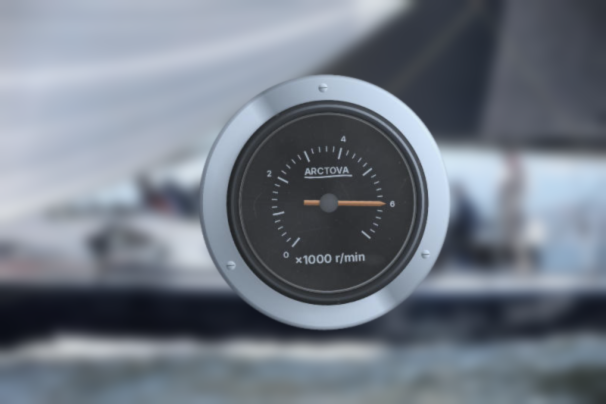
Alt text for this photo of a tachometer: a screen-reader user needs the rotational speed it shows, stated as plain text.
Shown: 6000 rpm
